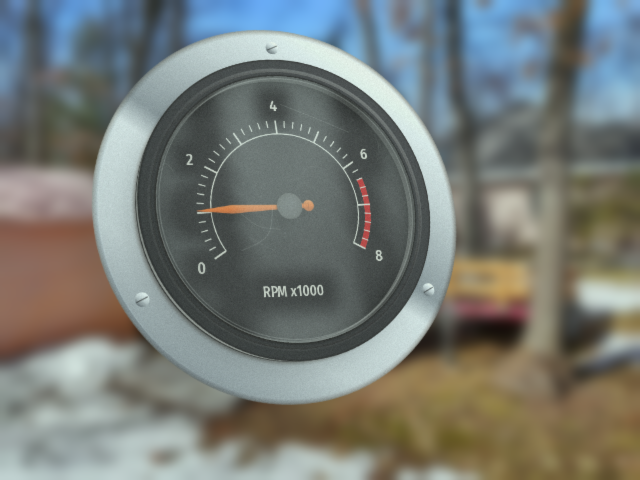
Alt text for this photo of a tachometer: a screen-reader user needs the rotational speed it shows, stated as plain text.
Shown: 1000 rpm
